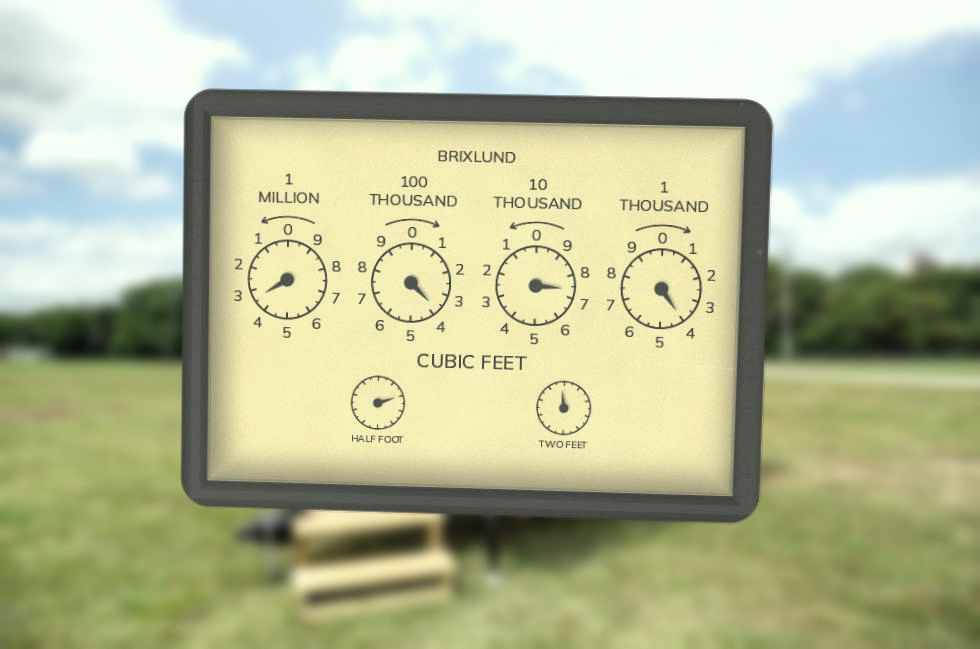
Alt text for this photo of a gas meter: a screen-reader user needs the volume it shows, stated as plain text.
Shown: 337400 ft³
